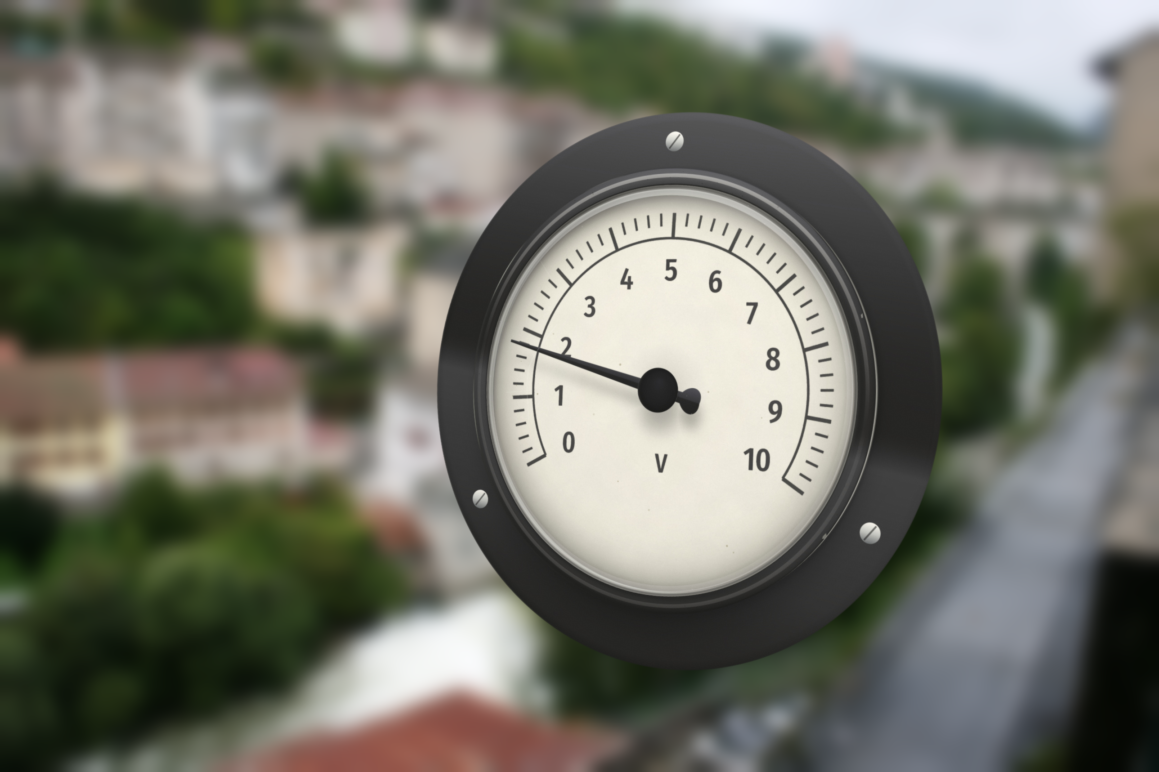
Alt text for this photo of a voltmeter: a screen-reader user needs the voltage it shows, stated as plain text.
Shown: 1.8 V
